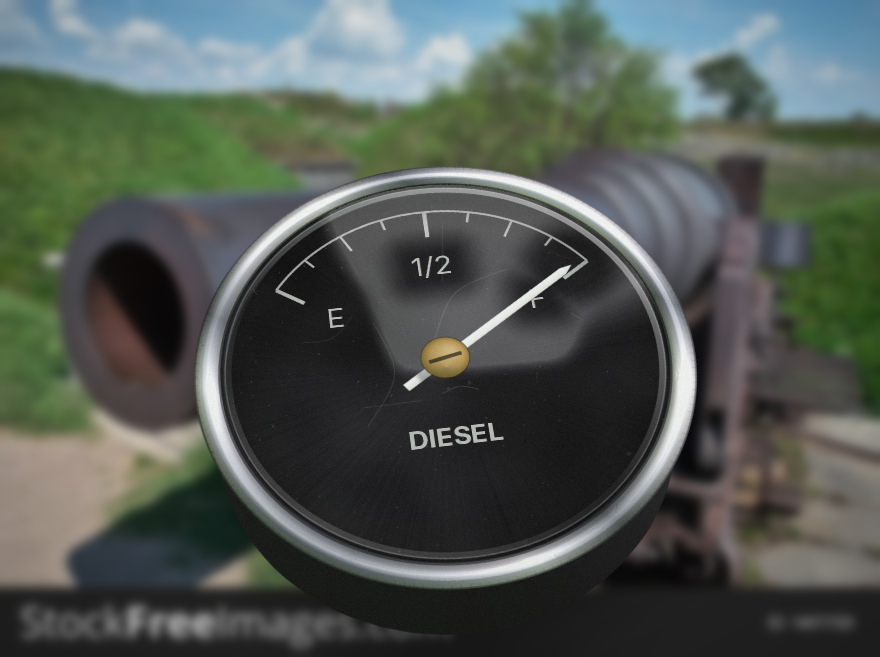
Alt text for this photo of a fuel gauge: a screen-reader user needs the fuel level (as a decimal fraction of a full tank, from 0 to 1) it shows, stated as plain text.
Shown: 1
